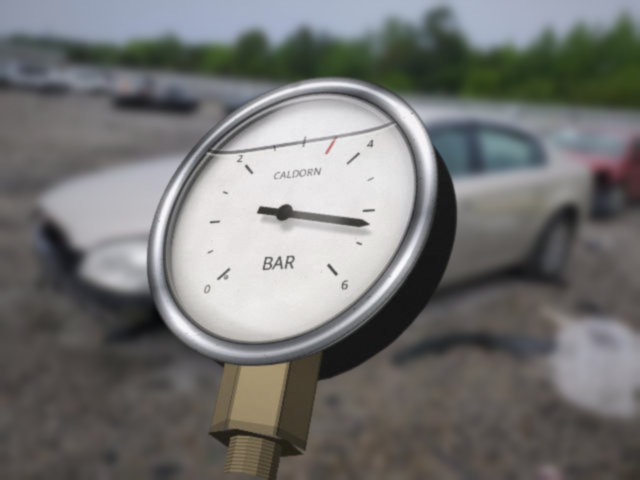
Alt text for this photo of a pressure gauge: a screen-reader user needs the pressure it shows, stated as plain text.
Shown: 5.25 bar
